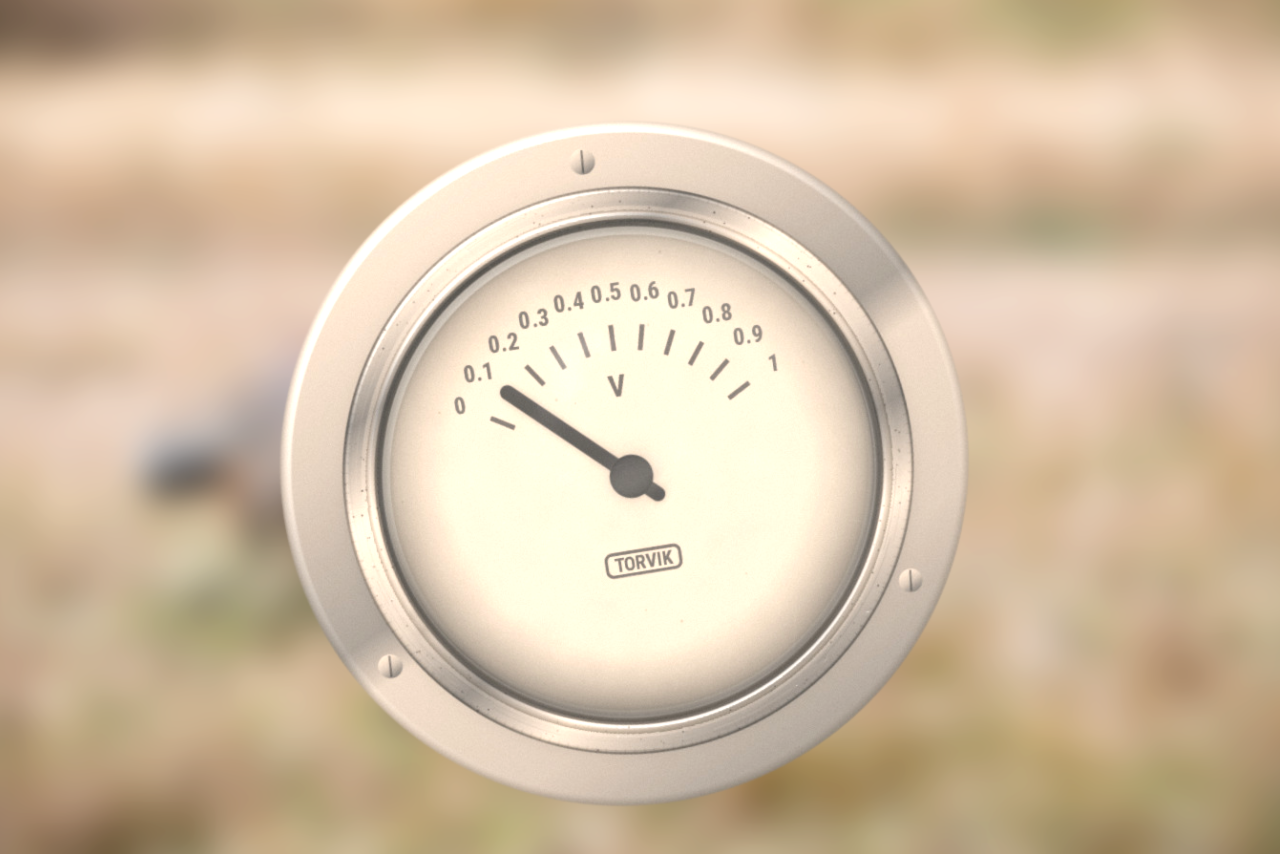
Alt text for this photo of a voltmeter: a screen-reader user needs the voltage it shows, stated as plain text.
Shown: 0.1 V
